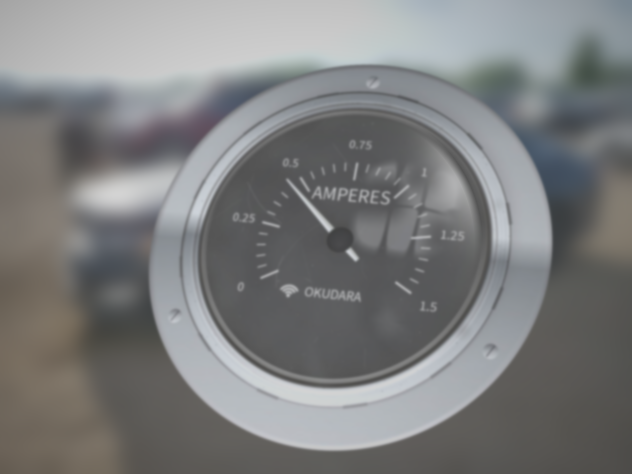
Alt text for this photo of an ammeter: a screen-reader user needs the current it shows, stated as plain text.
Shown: 0.45 A
